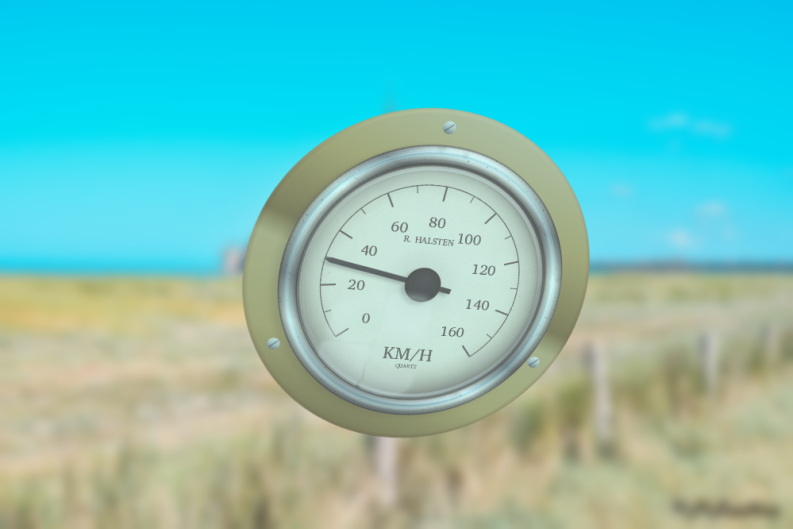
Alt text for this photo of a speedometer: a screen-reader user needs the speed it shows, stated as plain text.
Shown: 30 km/h
